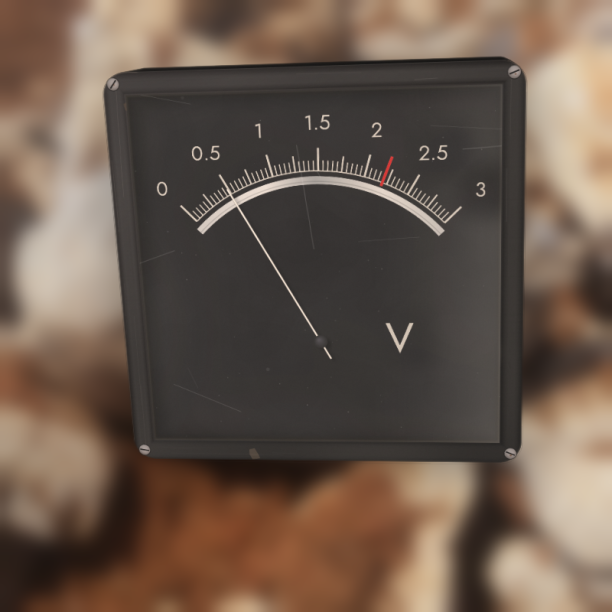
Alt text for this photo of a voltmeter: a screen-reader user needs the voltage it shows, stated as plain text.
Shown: 0.5 V
